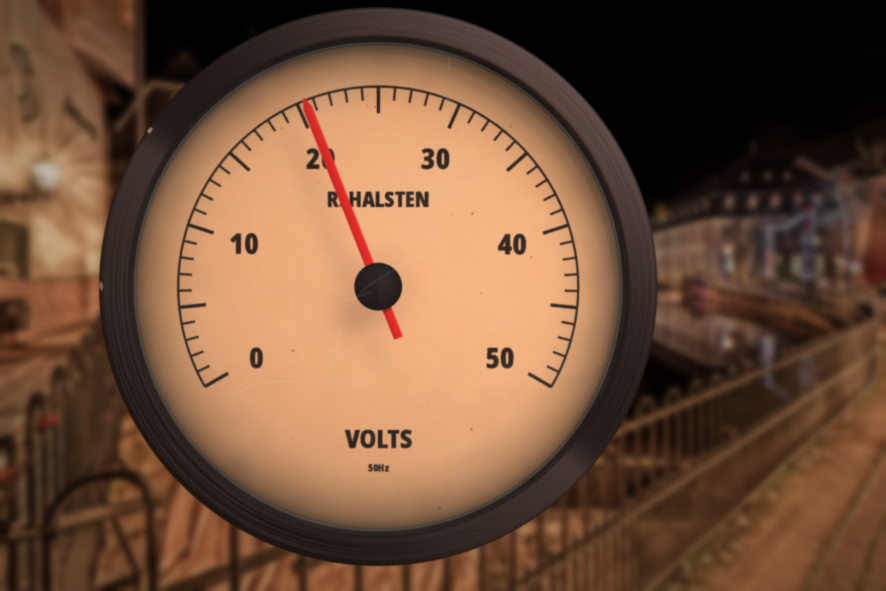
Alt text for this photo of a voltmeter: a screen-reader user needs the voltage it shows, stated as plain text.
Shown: 20.5 V
